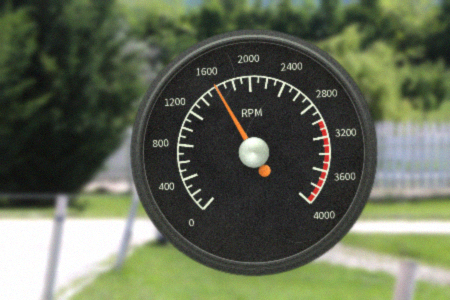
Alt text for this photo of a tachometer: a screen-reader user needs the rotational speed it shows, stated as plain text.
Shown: 1600 rpm
